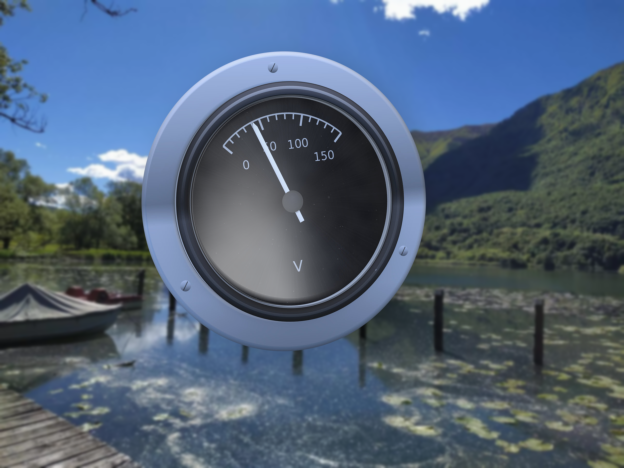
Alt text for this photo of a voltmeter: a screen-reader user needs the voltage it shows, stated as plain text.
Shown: 40 V
